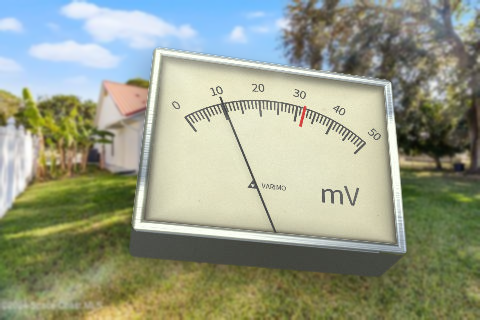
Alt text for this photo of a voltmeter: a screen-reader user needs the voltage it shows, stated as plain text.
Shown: 10 mV
